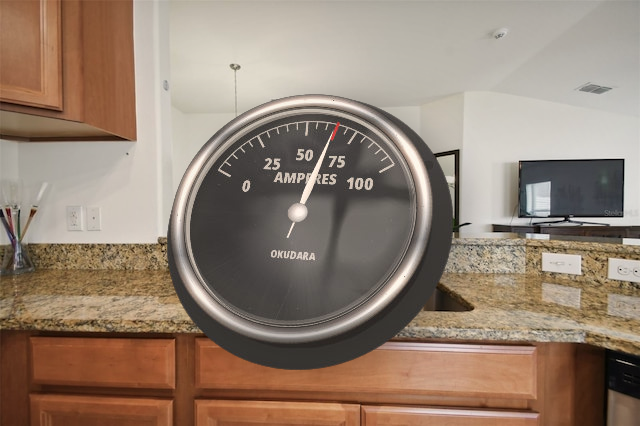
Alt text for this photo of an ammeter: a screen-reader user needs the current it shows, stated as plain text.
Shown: 65 A
